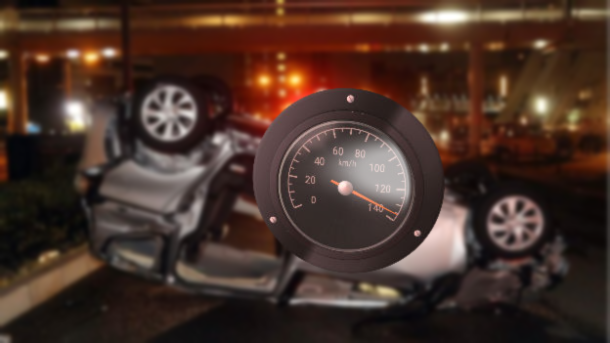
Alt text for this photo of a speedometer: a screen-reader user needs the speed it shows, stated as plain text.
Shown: 135 km/h
